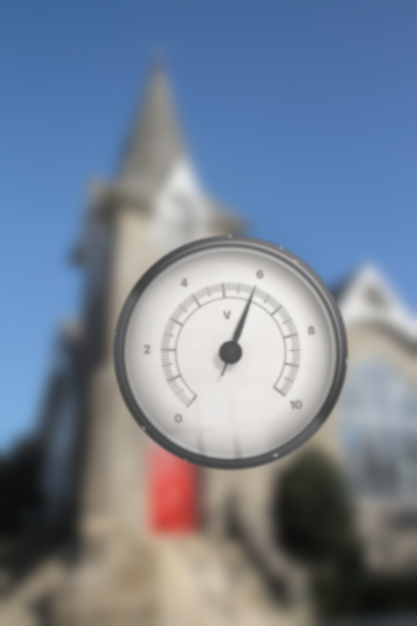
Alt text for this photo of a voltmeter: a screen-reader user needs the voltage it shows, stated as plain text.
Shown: 6 V
